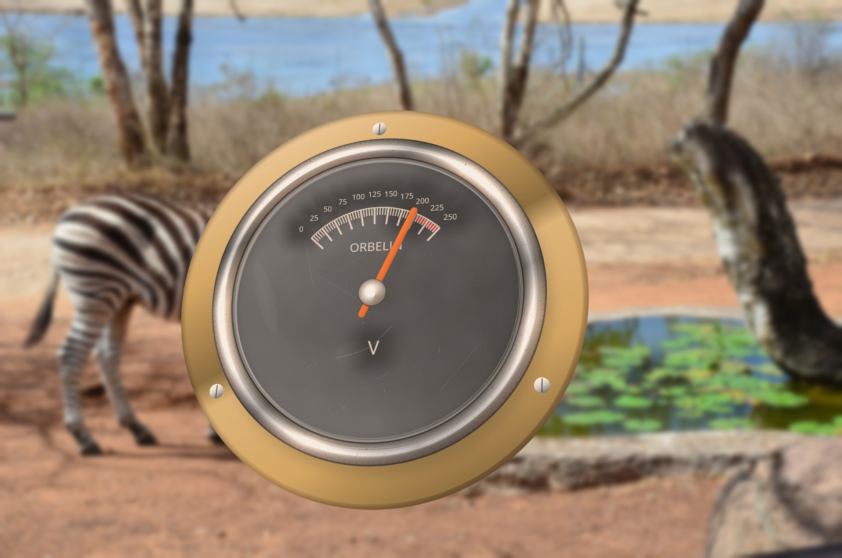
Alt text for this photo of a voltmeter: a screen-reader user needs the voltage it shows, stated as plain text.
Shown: 200 V
